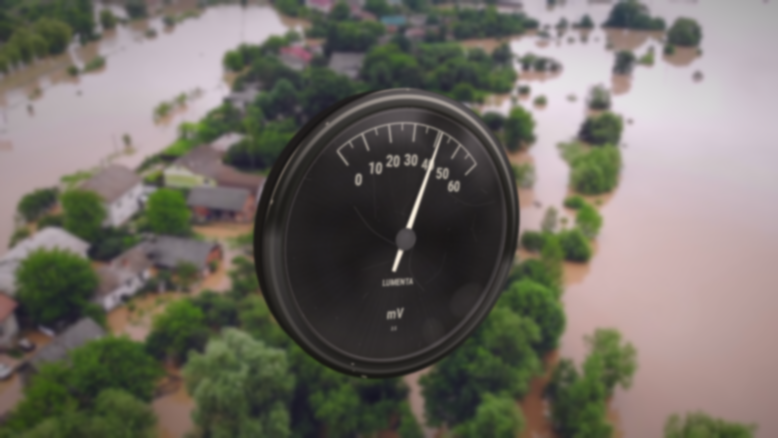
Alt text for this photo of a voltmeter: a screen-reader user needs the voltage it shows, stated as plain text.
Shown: 40 mV
